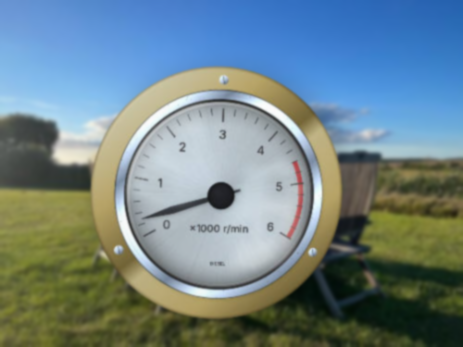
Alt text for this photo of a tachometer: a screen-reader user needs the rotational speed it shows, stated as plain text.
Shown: 300 rpm
